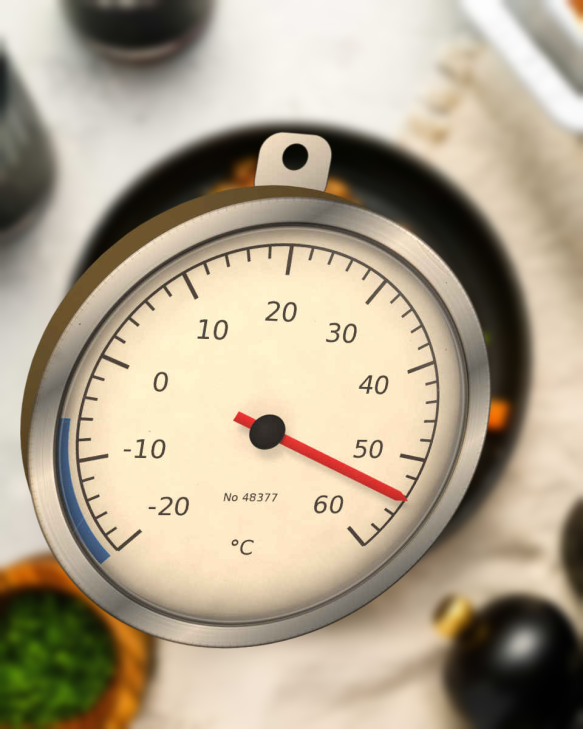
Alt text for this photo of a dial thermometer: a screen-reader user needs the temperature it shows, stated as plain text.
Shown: 54 °C
